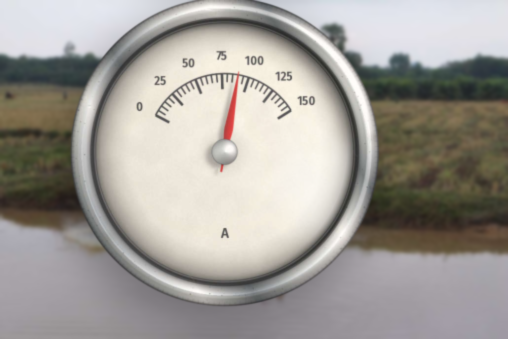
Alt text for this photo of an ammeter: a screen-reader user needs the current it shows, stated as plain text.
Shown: 90 A
